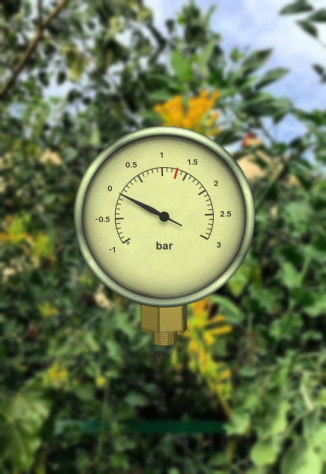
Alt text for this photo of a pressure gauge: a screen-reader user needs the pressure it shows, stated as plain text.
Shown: 0 bar
